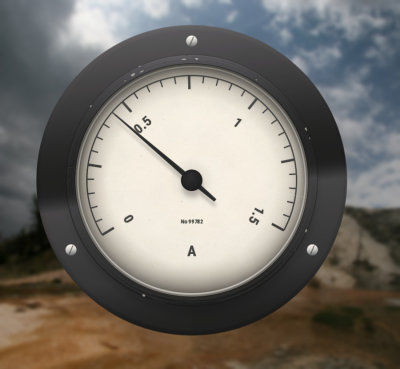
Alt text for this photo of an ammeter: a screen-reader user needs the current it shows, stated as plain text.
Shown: 0.45 A
